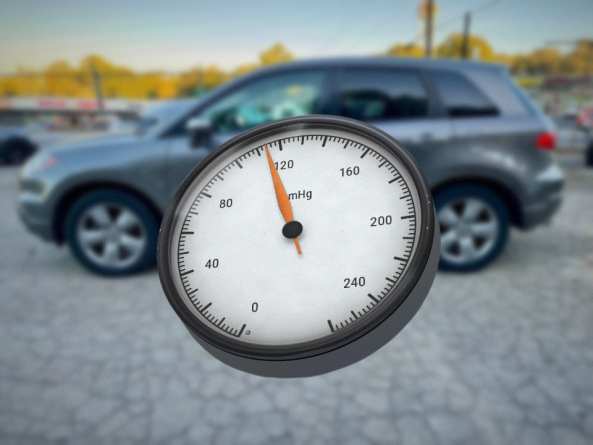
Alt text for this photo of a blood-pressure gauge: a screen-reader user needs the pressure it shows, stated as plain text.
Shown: 114 mmHg
